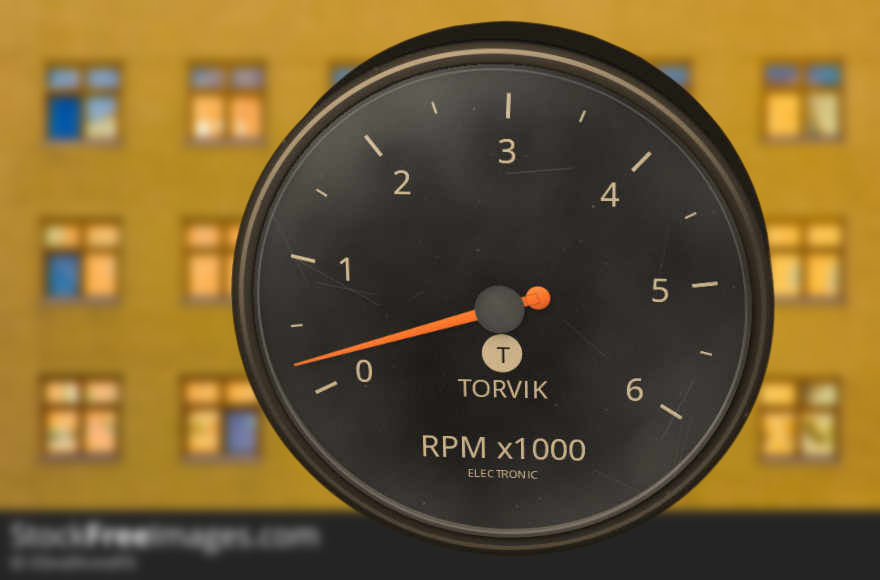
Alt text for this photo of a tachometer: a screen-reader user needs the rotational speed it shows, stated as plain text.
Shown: 250 rpm
